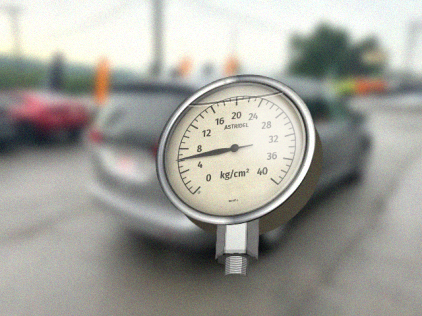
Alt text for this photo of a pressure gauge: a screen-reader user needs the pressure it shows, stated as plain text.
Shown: 6 kg/cm²
